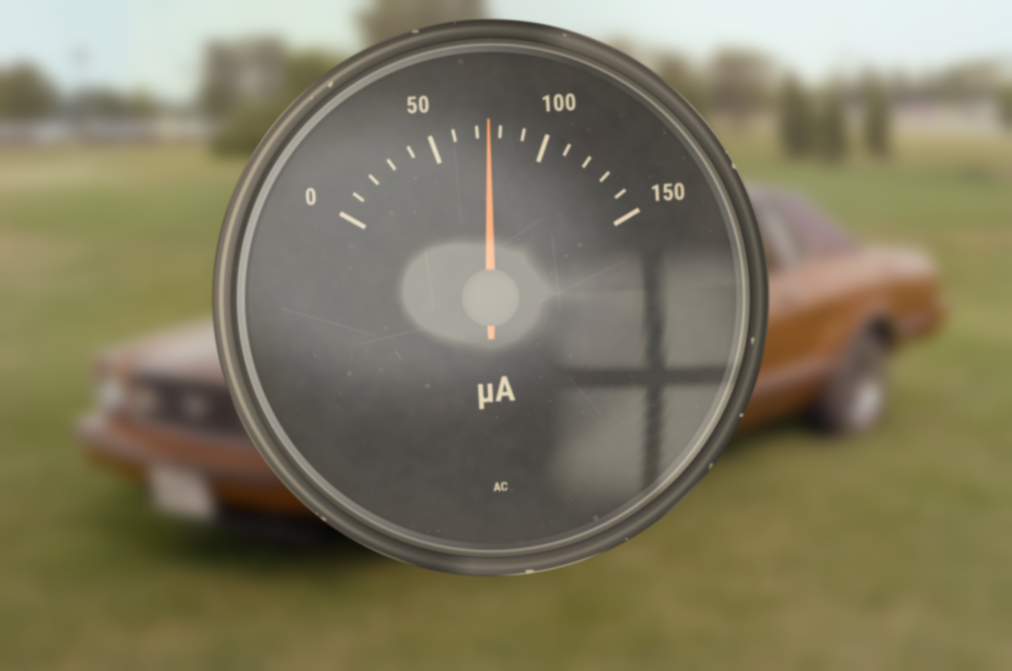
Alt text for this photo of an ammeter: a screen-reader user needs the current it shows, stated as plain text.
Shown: 75 µA
